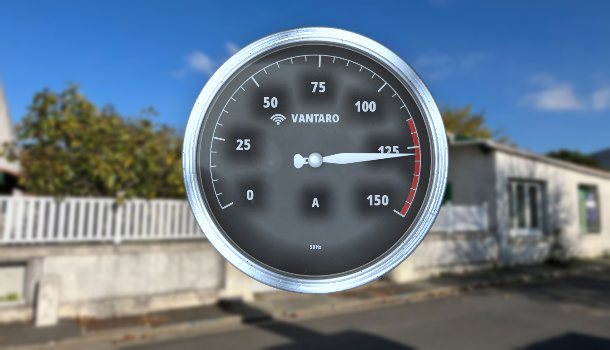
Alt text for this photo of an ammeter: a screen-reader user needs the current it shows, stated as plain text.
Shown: 127.5 A
